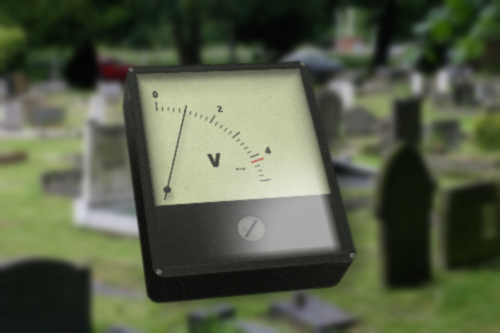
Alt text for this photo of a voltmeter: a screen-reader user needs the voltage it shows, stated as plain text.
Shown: 1 V
